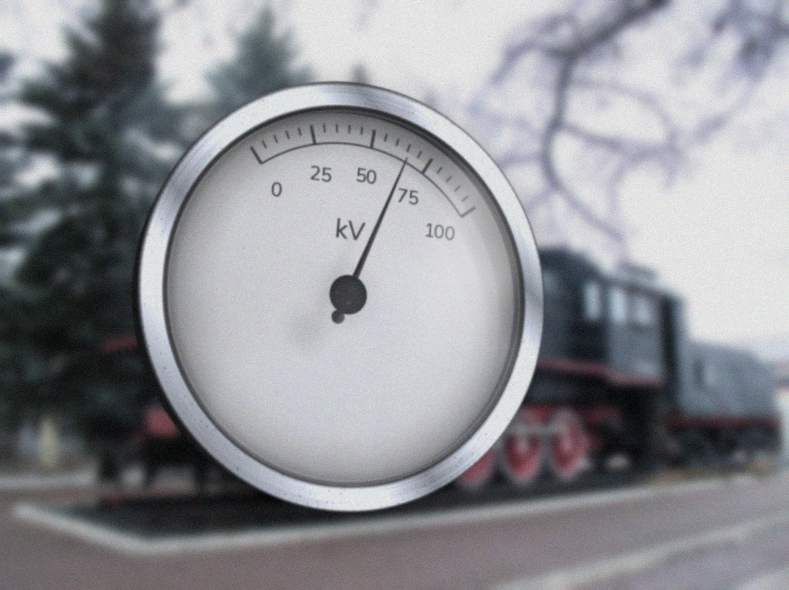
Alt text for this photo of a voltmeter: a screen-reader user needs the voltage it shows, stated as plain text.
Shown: 65 kV
